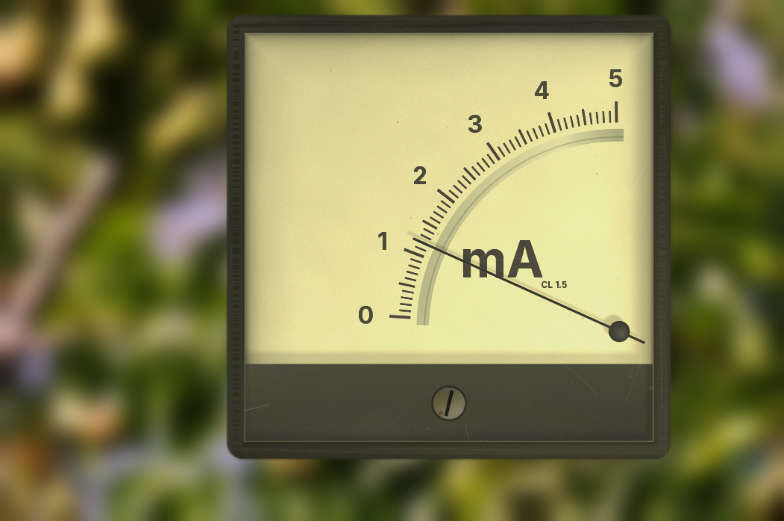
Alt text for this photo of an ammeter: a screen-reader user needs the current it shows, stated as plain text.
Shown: 1.2 mA
